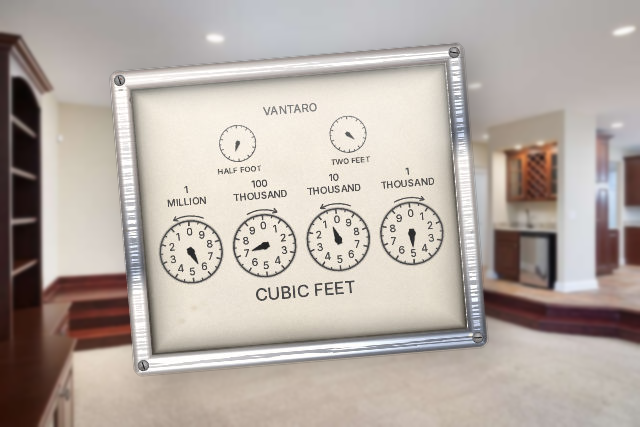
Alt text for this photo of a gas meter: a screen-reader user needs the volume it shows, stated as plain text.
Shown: 570500 ft³
